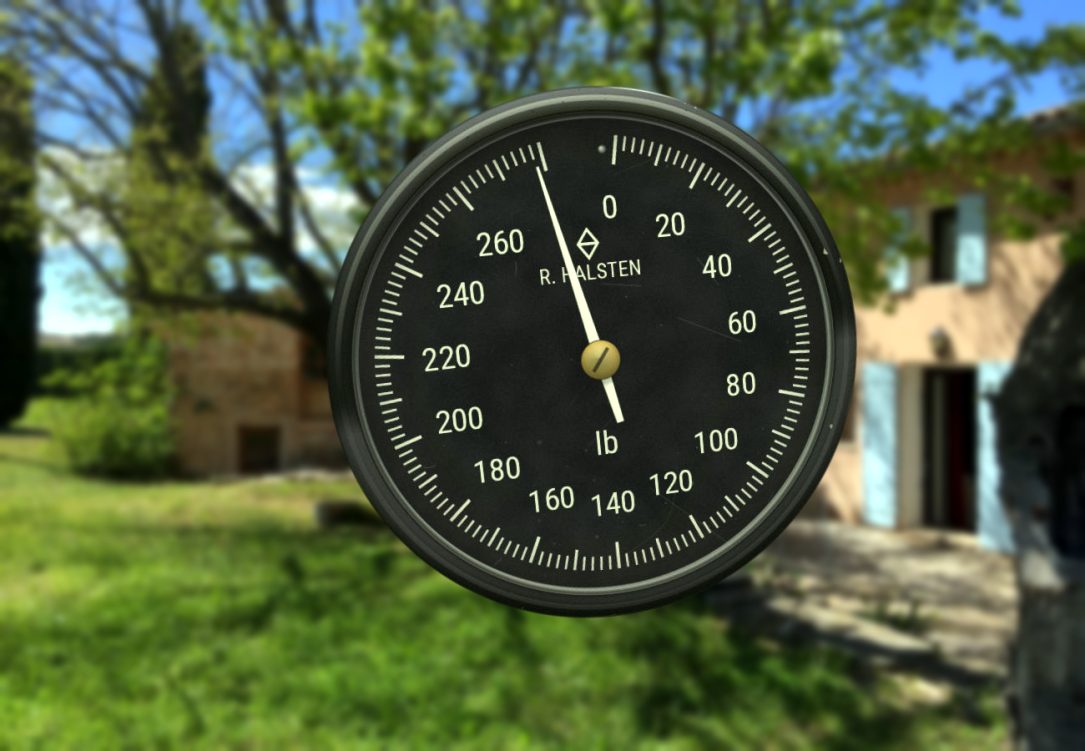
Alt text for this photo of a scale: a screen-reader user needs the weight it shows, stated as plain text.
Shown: 278 lb
